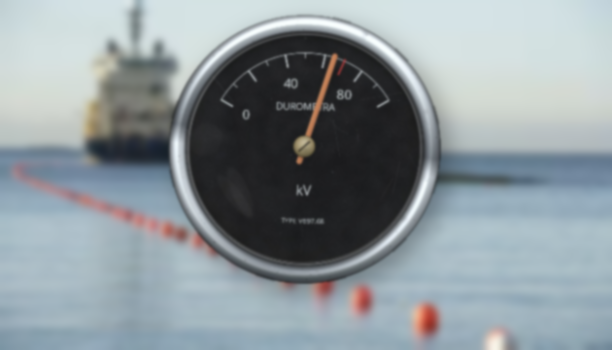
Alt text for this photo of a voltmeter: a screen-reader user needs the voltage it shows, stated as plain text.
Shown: 65 kV
